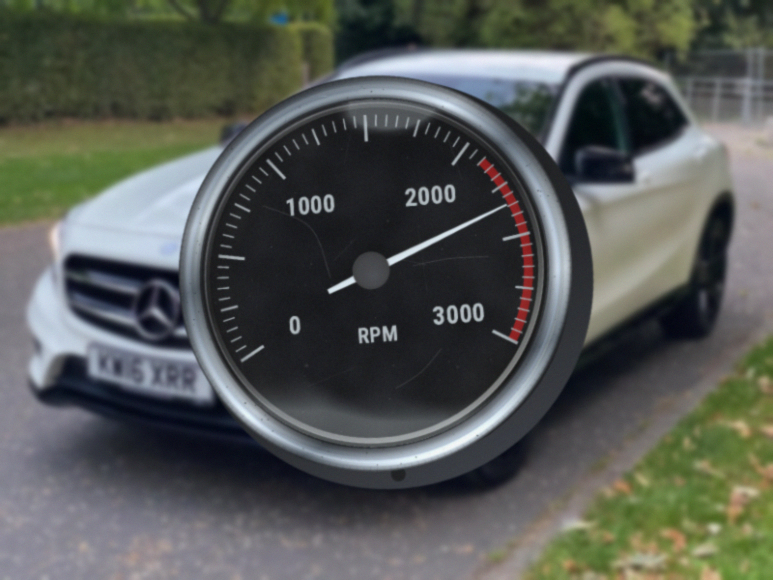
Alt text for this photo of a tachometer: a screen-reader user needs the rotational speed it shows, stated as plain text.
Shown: 2350 rpm
